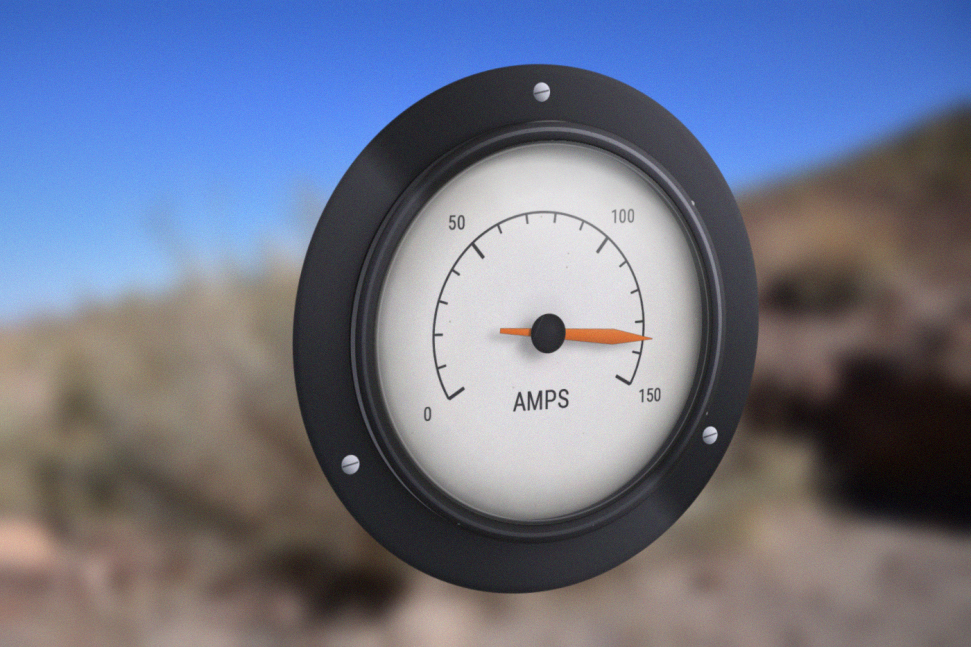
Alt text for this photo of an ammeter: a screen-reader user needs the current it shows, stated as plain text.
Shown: 135 A
